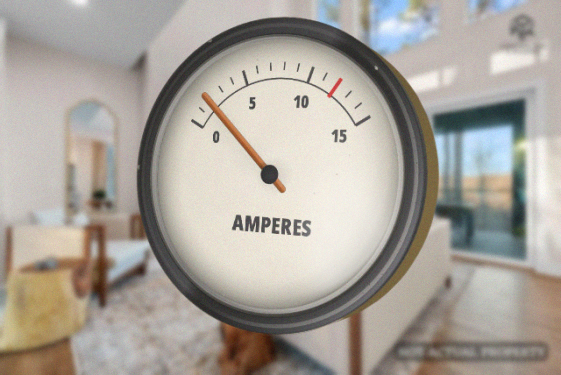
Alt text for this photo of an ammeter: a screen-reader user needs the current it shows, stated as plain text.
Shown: 2 A
